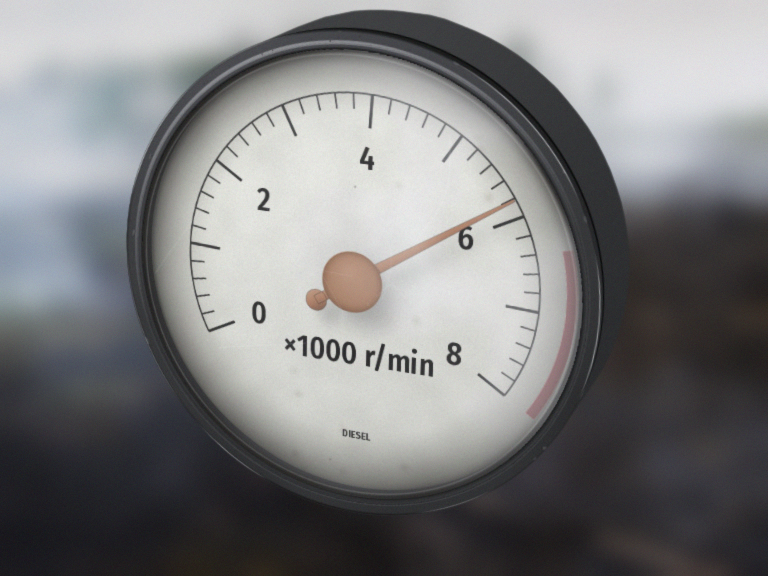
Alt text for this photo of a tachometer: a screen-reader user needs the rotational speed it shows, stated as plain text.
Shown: 5800 rpm
